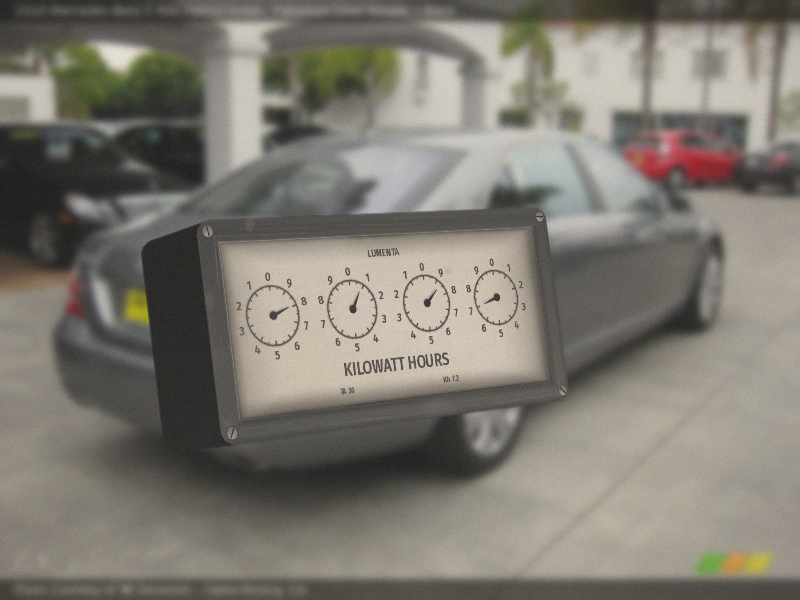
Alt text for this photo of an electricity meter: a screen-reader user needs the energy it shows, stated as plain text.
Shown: 8087 kWh
